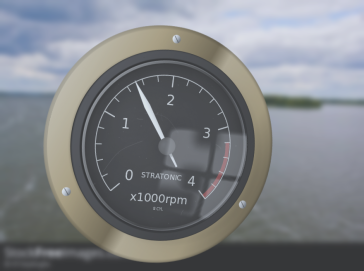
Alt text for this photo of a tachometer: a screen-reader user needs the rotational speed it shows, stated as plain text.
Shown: 1500 rpm
